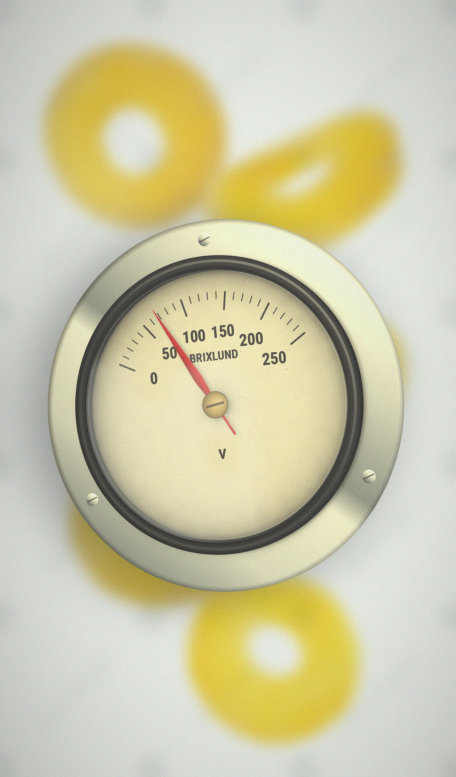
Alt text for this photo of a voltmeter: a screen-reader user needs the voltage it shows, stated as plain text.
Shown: 70 V
